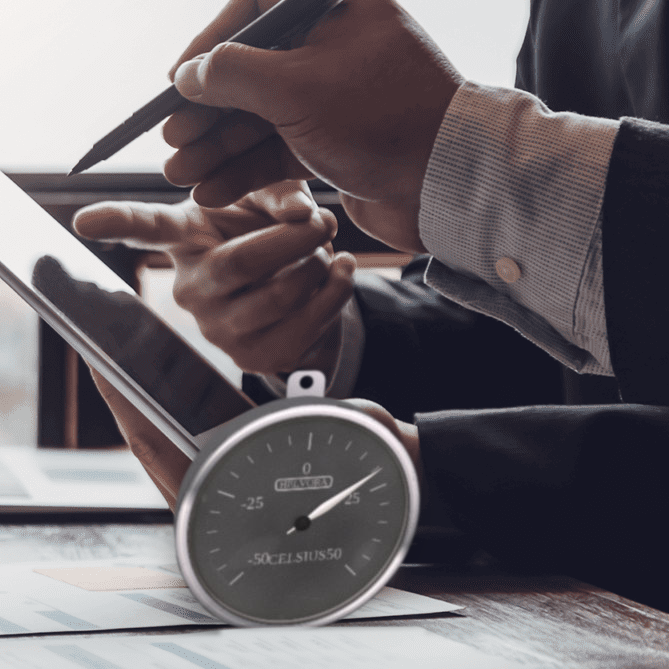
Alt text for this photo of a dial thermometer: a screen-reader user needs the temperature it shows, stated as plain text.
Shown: 20 °C
